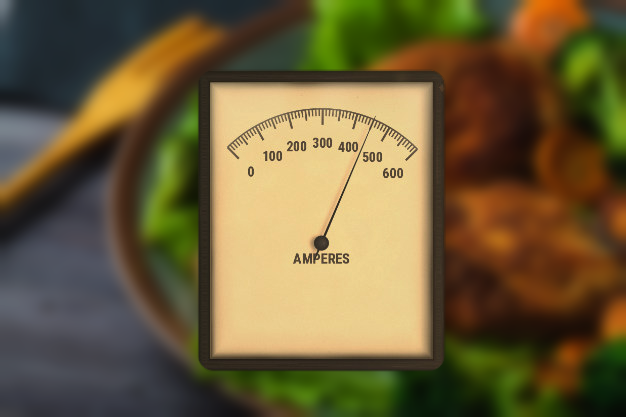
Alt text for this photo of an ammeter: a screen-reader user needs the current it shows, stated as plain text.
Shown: 450 A
